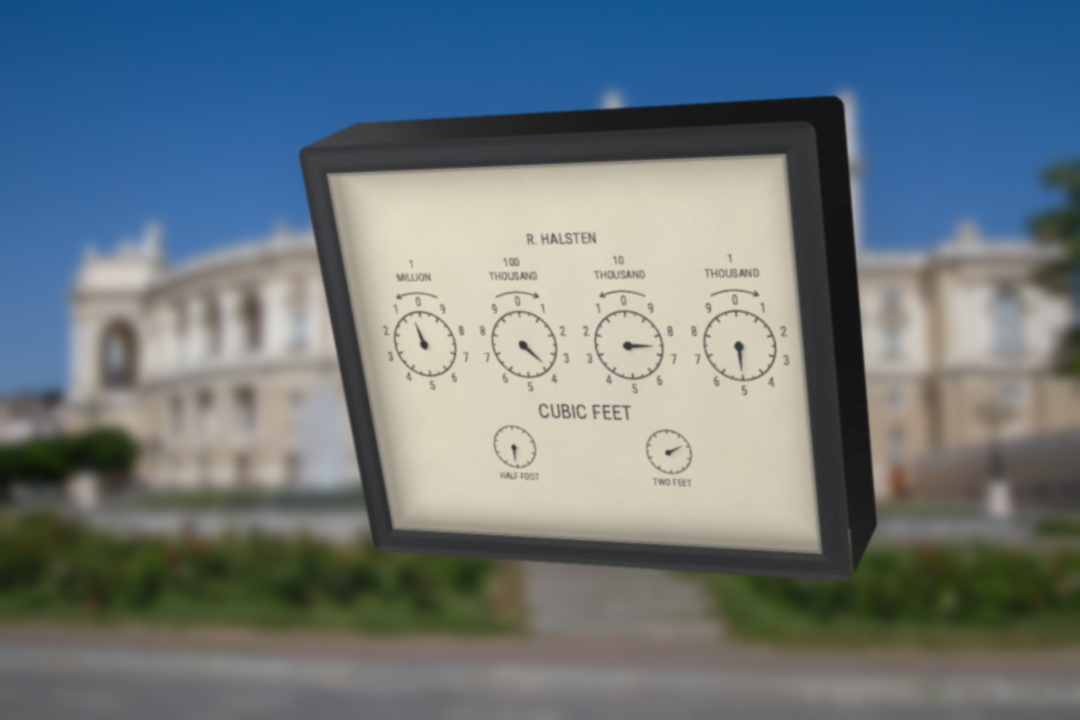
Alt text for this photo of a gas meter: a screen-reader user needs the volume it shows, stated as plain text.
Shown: 37500 ft³
